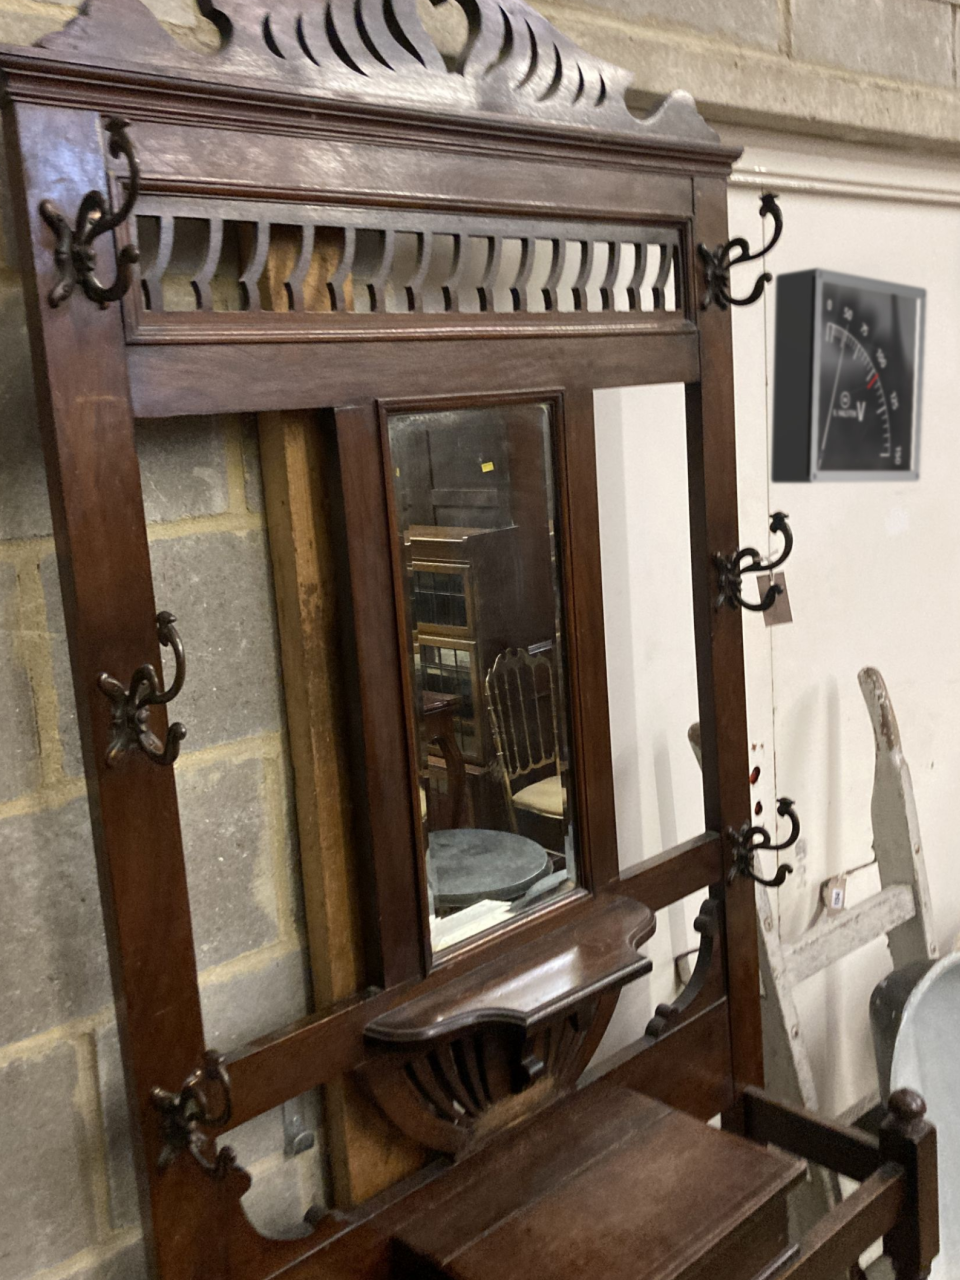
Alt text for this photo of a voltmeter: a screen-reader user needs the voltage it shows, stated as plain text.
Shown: 50 V
